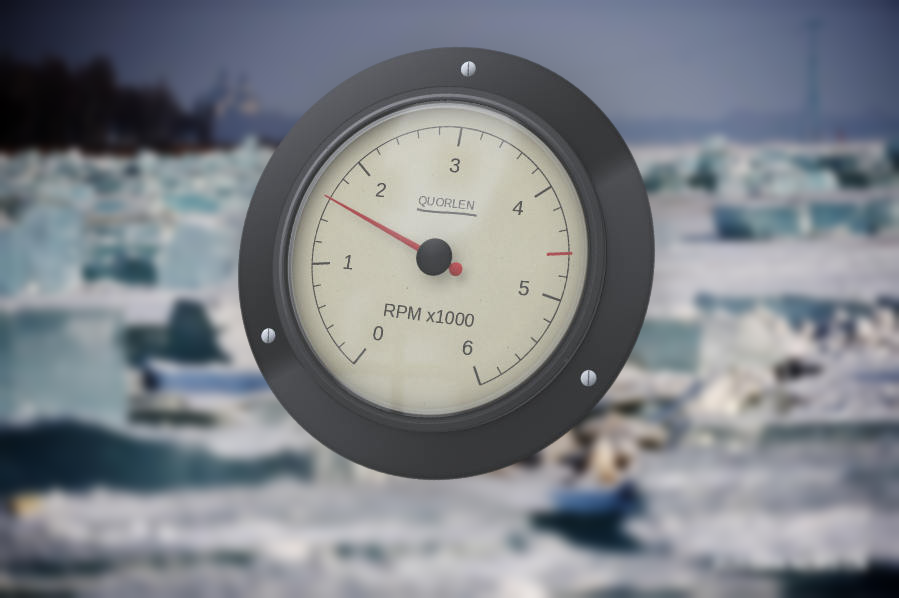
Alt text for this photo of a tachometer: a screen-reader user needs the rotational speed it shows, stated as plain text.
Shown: 1600 rpm
